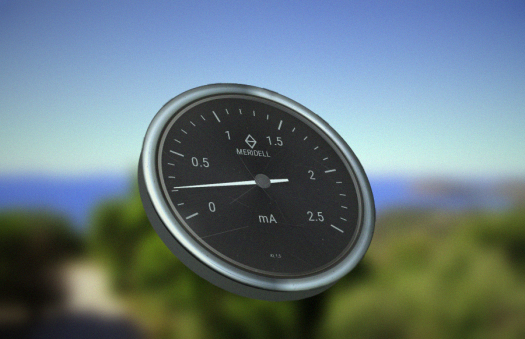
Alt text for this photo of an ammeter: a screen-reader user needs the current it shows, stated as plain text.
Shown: 0.2 mA
